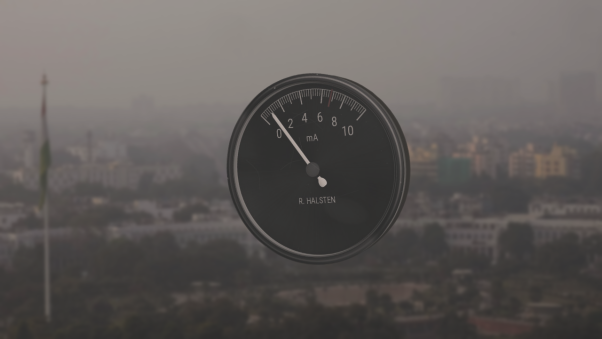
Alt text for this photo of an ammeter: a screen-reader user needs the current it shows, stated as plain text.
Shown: 1 mA
